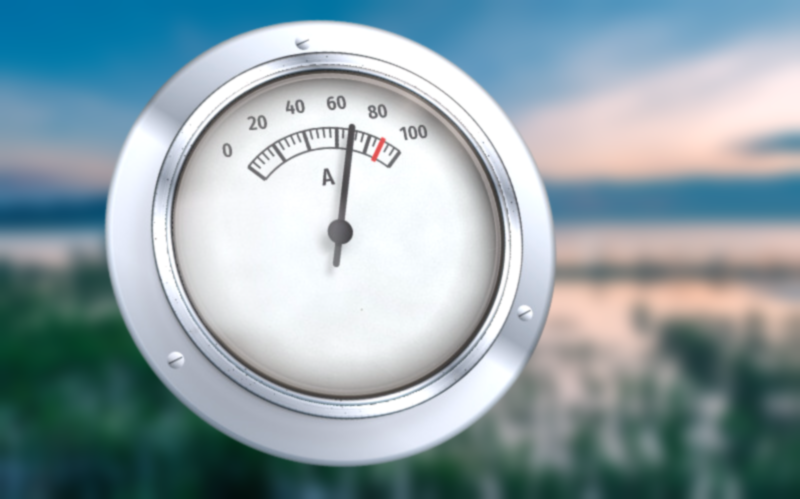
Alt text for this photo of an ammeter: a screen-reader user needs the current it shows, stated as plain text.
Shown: 68 A
